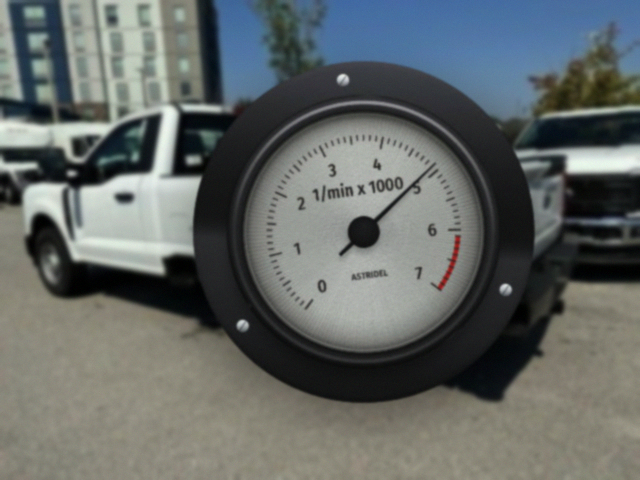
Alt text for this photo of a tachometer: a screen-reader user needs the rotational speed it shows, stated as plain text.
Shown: 4900 rpm
